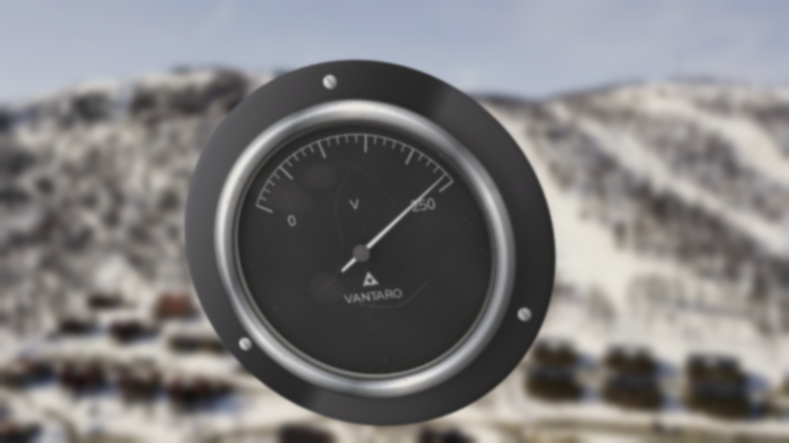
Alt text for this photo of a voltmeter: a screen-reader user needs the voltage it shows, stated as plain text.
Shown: 240 V
